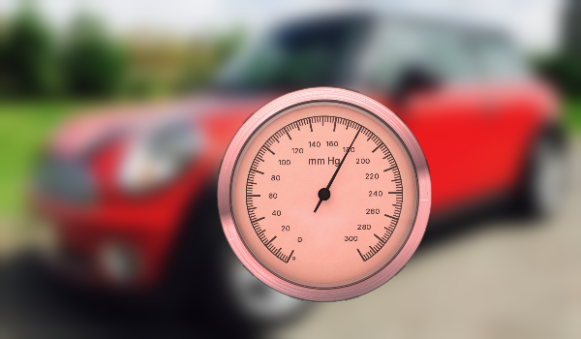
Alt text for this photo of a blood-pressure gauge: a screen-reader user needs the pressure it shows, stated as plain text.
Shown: 180 mmHg
